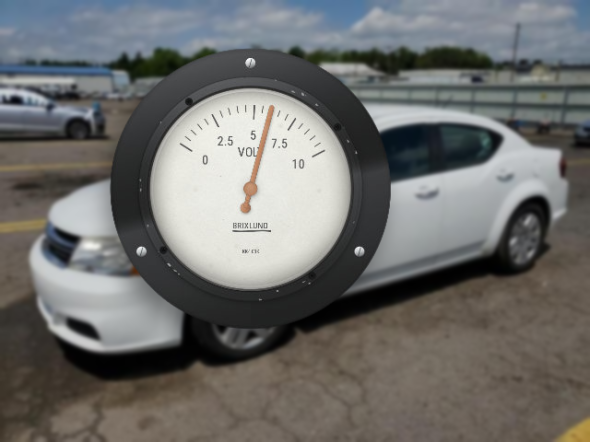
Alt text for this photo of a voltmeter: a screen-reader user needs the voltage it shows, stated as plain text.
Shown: 6 V
